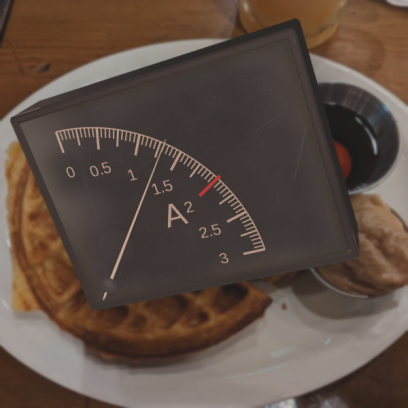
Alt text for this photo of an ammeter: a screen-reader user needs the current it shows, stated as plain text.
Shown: 1.3 A
